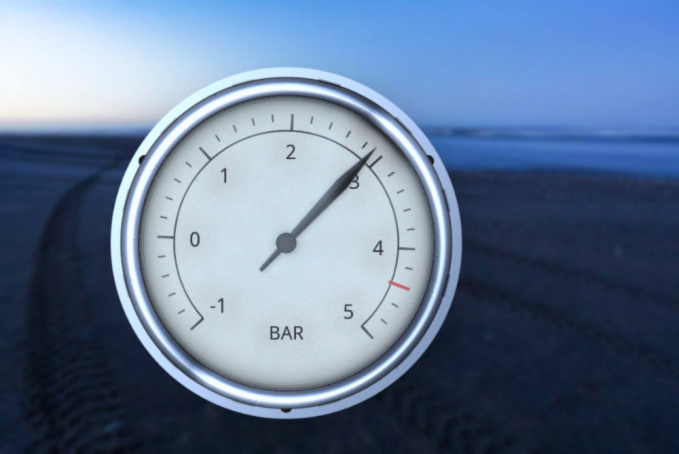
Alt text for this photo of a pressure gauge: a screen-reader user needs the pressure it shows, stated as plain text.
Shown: 2.9 bar
